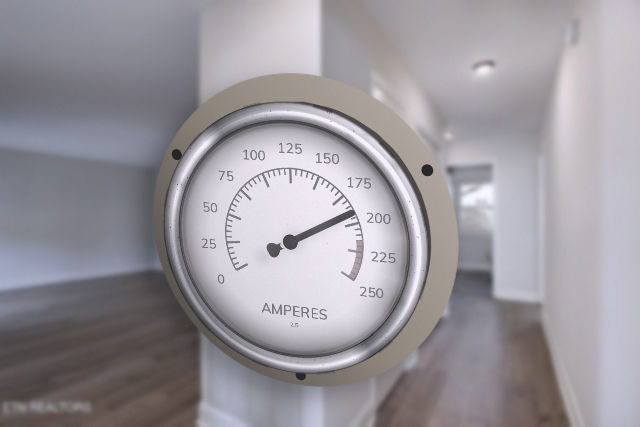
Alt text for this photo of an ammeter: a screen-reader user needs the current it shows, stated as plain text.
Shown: 190 A
